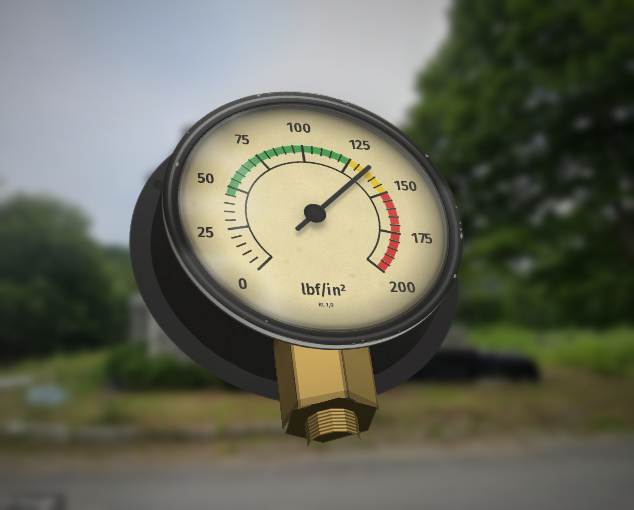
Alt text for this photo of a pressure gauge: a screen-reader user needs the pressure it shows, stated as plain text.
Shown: 135 psi
